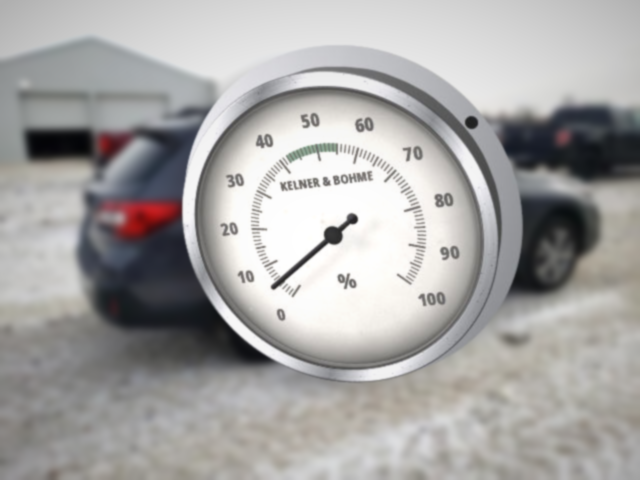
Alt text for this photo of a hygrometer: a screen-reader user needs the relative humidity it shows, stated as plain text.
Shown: 5 %
